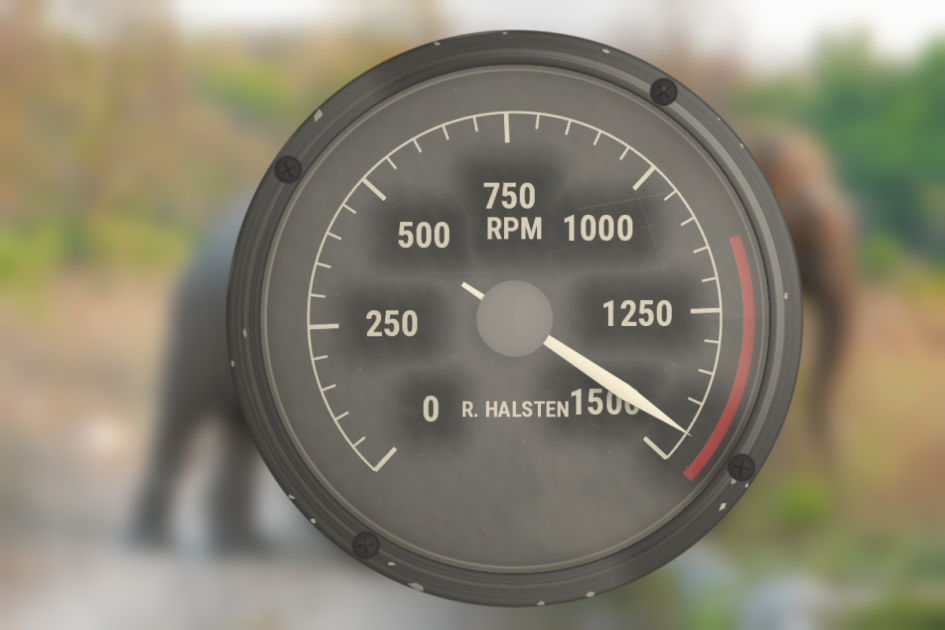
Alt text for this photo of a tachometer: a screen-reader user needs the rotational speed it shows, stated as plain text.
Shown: 1450 rpm
